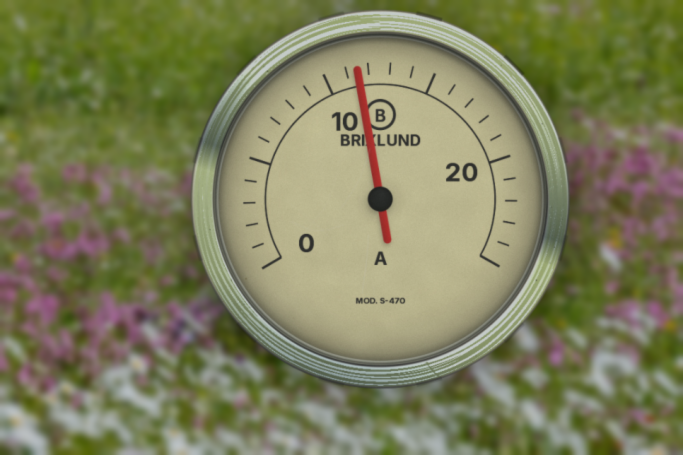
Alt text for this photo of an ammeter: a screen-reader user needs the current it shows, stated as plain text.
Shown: 11.5 A
